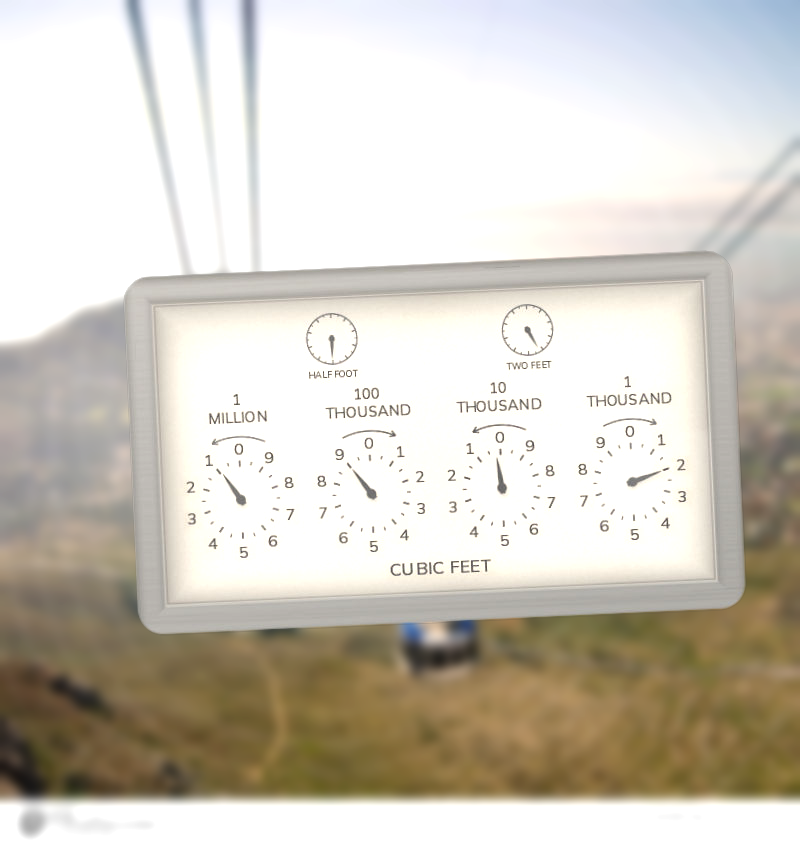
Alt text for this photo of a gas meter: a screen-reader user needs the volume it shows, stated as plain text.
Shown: 90200 ft³
